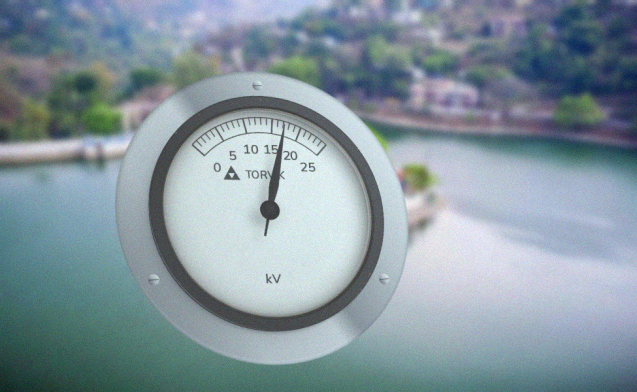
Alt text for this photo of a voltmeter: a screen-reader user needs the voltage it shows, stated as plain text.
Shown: 17 kV
